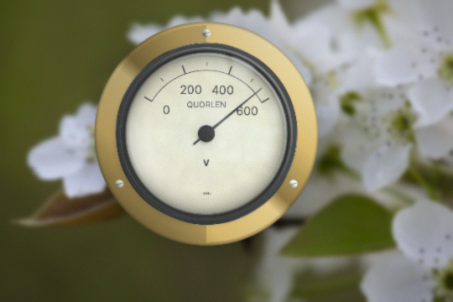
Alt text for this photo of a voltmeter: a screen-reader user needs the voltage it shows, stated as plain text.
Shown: 550 V
